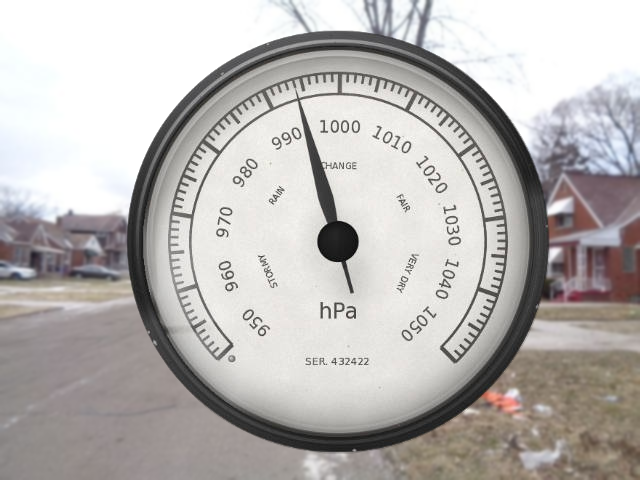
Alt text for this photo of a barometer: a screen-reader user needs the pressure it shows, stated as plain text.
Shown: 994 hPa
